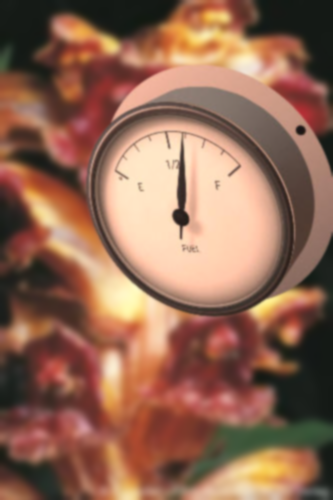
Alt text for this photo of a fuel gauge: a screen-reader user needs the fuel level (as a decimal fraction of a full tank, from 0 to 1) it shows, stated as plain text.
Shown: 0.625
